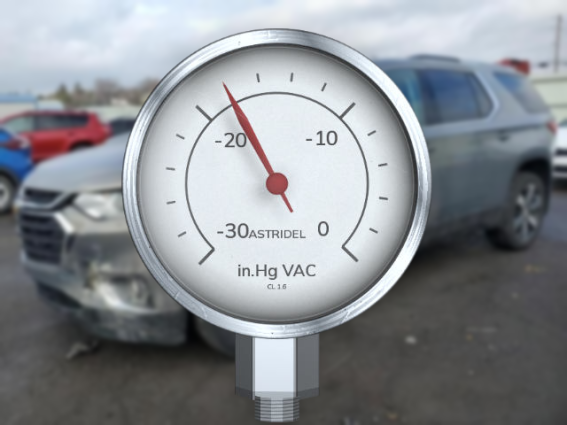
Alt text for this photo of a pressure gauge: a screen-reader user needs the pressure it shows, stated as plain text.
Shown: -18 inHg
